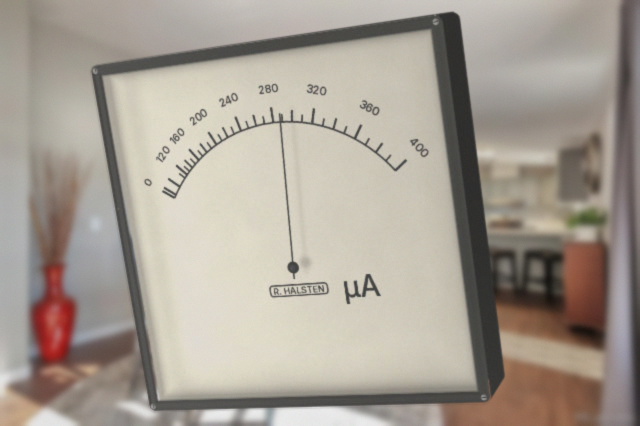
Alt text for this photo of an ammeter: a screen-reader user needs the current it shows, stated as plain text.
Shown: 290 µA
